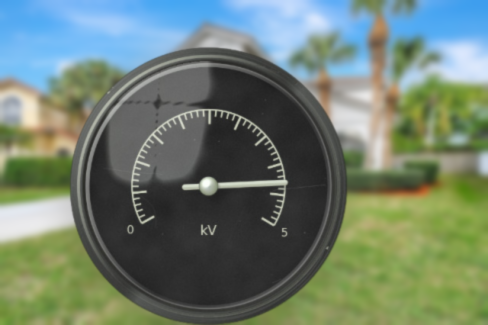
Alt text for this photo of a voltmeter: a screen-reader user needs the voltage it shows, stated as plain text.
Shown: 4.3 kV
